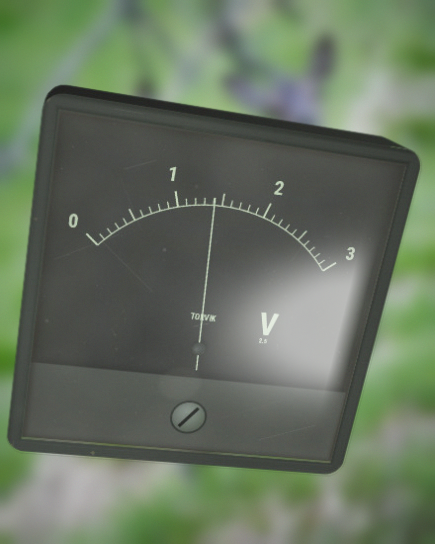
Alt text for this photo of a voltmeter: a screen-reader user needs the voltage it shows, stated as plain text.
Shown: 1.4 V
